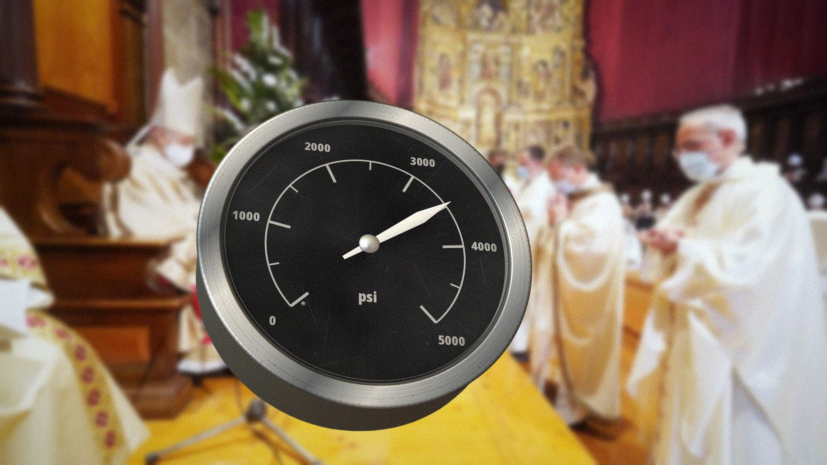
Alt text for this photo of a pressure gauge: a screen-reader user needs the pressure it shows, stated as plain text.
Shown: 3500 psi
